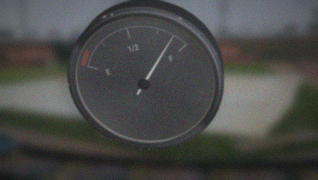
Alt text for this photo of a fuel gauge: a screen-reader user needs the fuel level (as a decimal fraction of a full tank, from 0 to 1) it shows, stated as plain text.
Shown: 0.875
